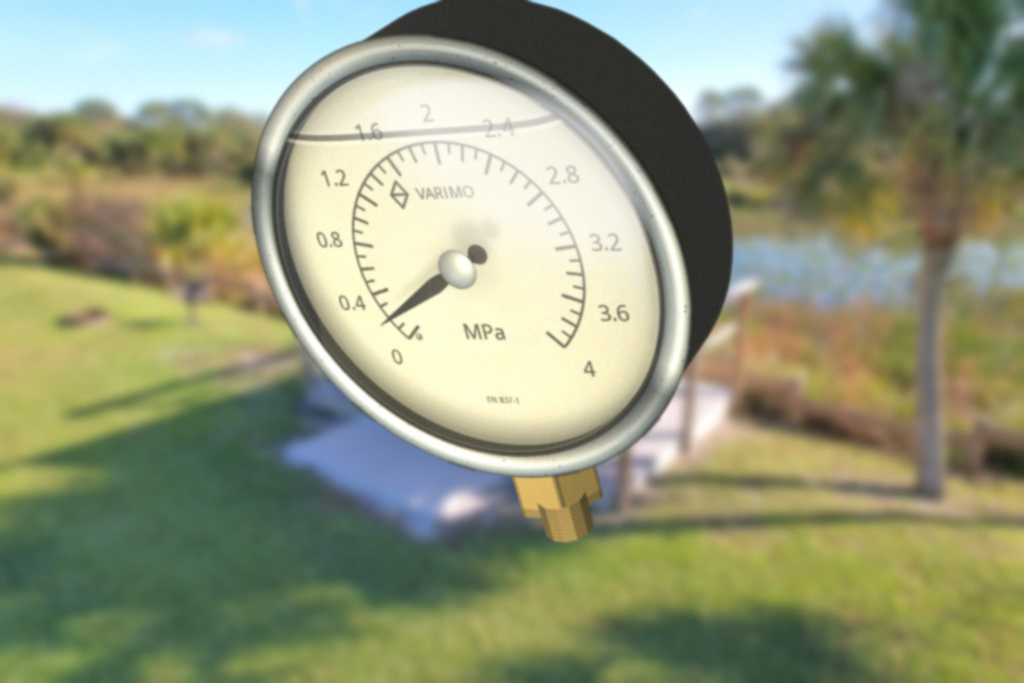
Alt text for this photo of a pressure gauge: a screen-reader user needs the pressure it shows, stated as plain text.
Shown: 0.2 MPa
